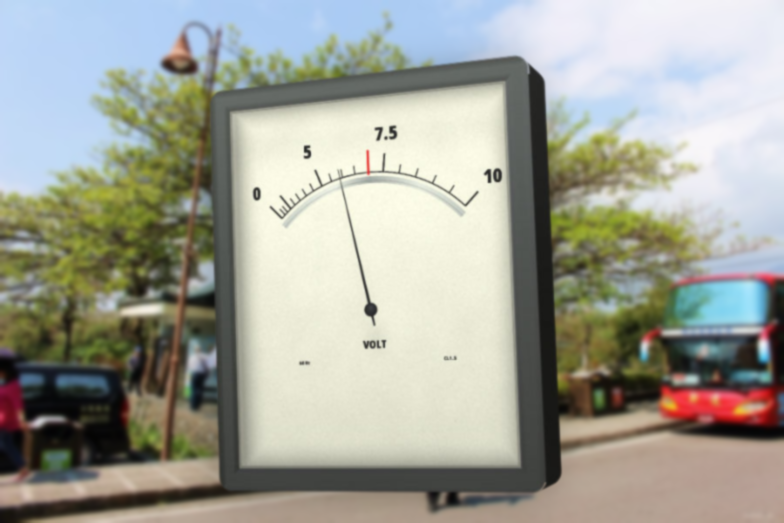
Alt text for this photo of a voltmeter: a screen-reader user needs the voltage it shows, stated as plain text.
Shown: 6 V
